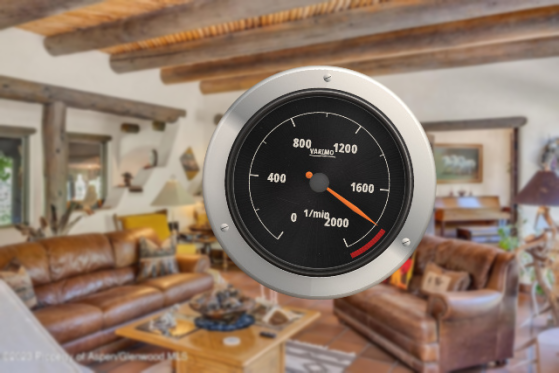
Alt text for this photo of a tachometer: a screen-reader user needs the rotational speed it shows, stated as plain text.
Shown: 1800 rpm
